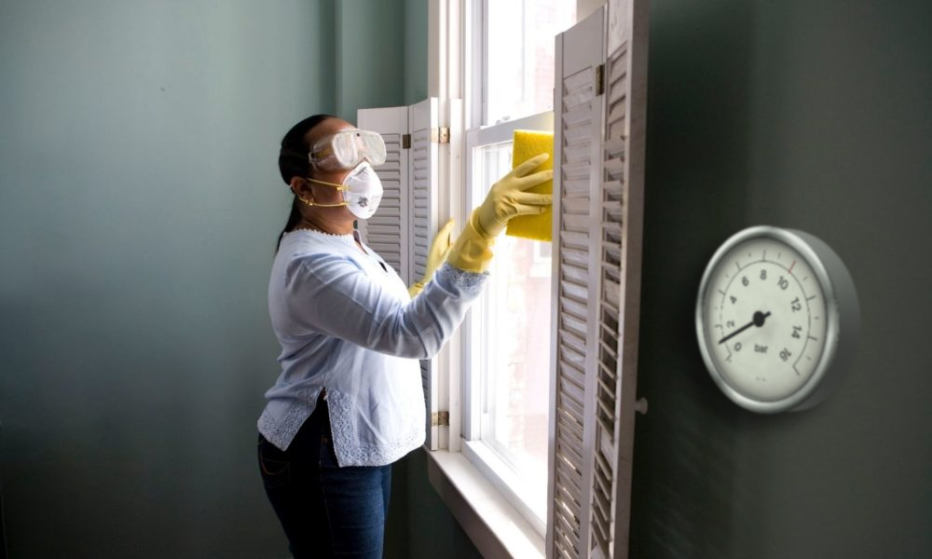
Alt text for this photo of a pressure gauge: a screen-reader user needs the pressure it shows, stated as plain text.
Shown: 1 bar
